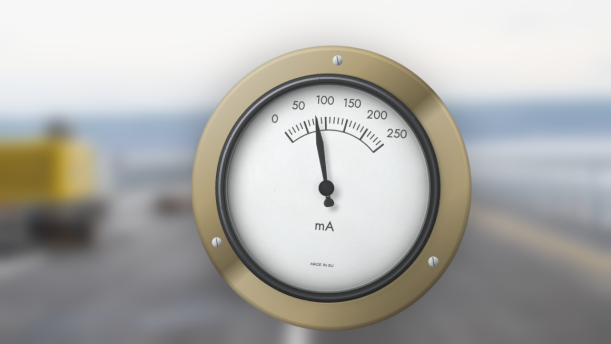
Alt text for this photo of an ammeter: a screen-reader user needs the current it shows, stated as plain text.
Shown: 80 mA
